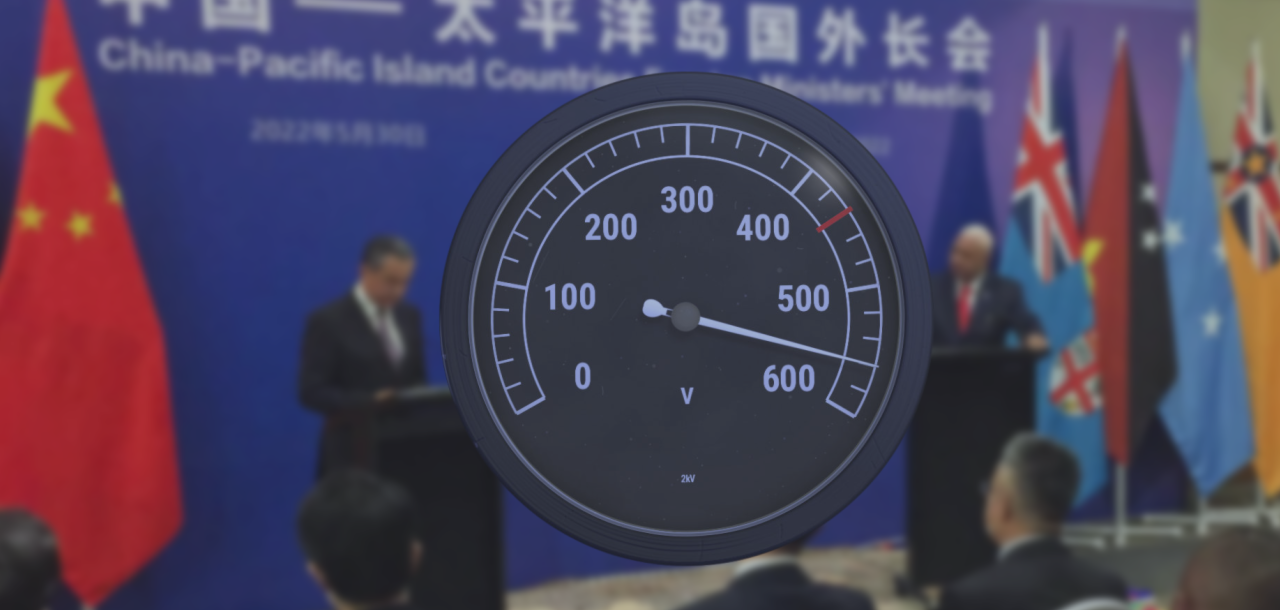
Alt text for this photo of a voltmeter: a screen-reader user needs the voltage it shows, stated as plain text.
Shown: 560 V
